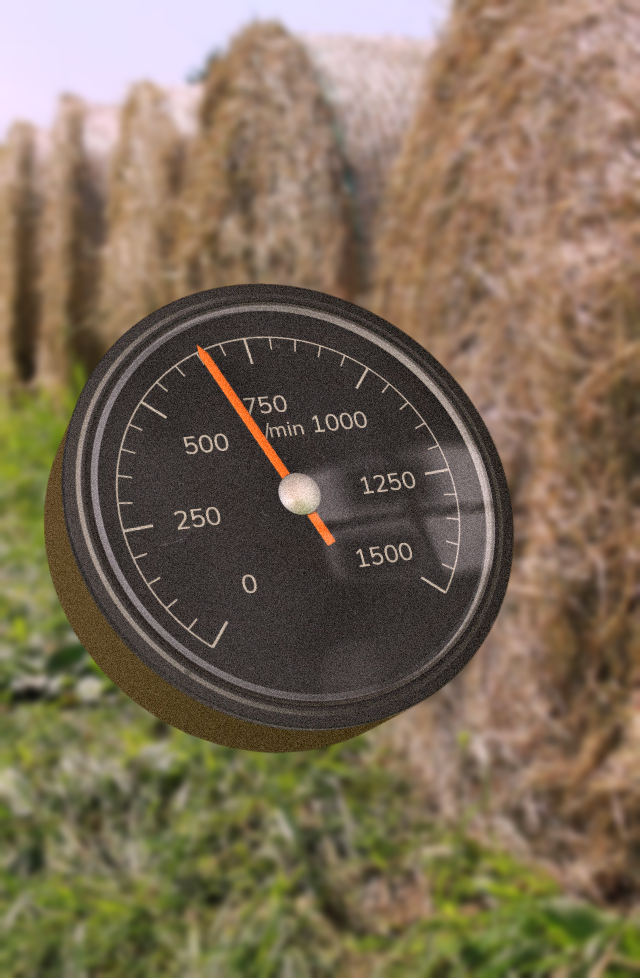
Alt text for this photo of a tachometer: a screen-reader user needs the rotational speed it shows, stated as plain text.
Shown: 650 rpm
